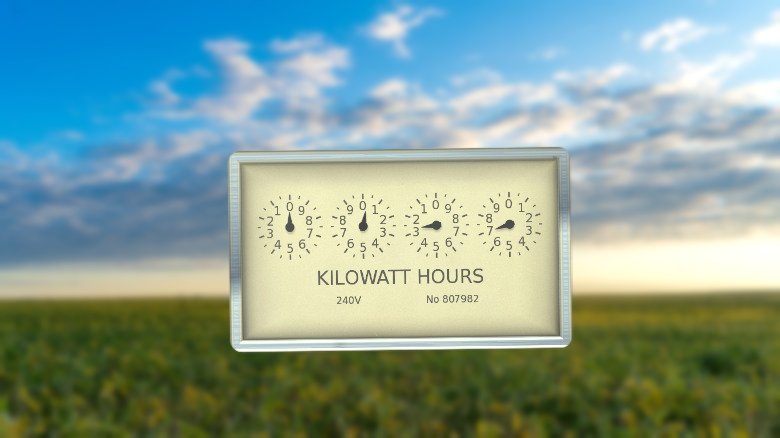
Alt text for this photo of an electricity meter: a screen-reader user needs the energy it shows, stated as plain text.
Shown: 27 kWh
